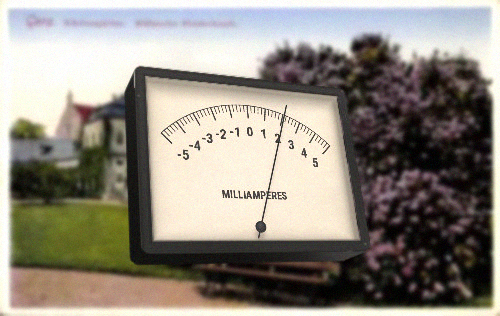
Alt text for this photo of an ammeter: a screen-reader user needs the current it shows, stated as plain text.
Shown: 2 mA
